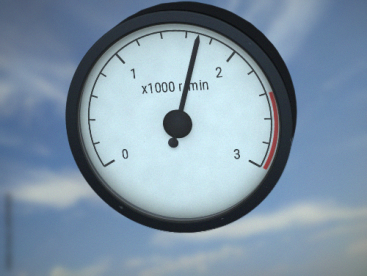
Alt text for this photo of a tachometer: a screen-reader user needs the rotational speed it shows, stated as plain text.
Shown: 1700 rpm
